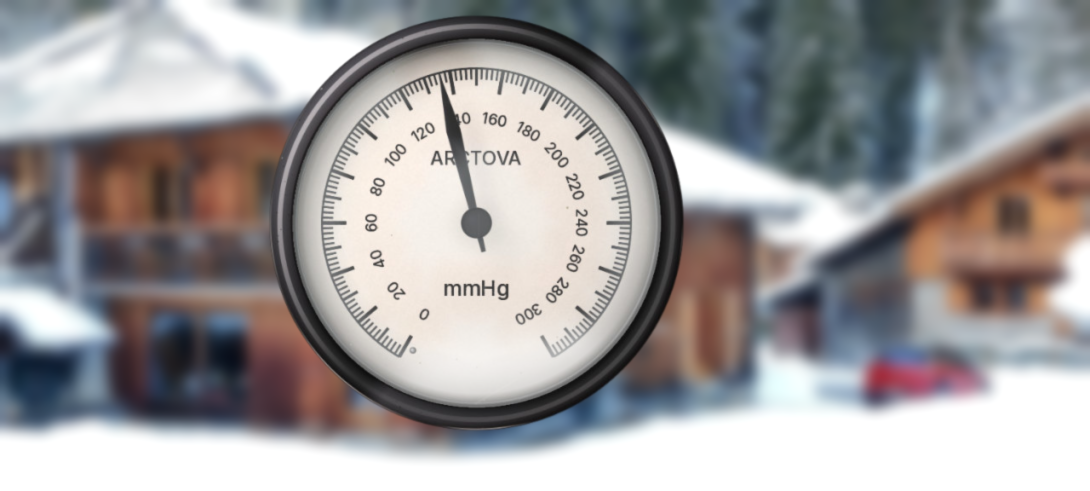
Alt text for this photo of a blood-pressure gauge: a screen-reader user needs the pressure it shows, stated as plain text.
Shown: 136 mmHg
